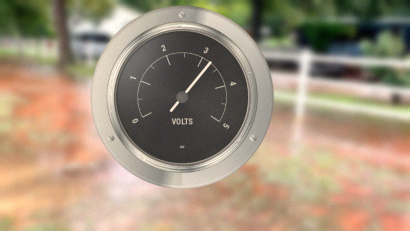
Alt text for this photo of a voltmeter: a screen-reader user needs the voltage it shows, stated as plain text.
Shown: 3.25 V
